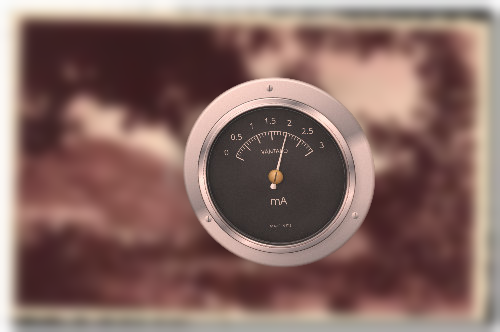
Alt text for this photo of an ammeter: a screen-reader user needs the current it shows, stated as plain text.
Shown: 2 mA
